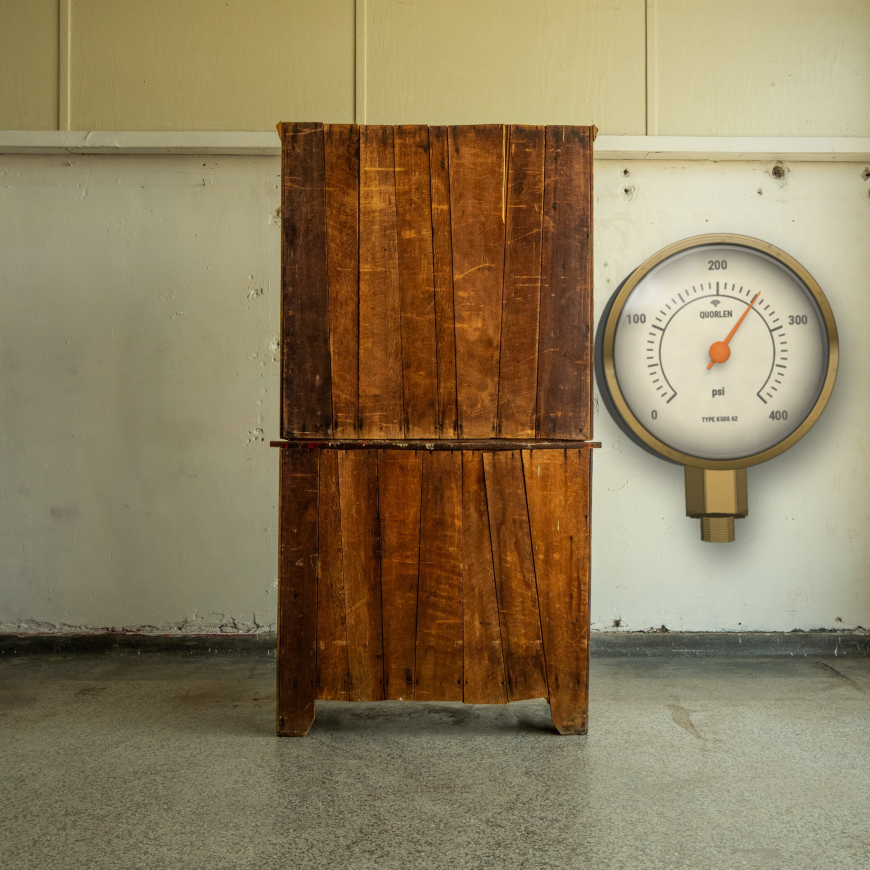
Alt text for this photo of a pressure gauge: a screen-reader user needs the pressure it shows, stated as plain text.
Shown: 250 psi
